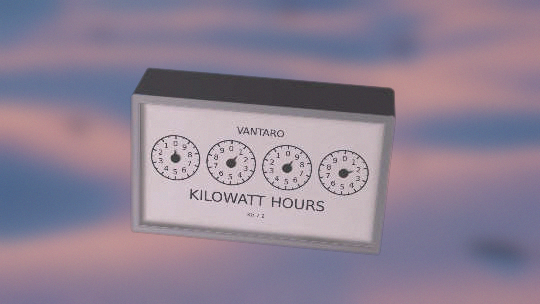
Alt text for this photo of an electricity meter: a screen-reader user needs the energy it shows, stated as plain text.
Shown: 92 kWh
